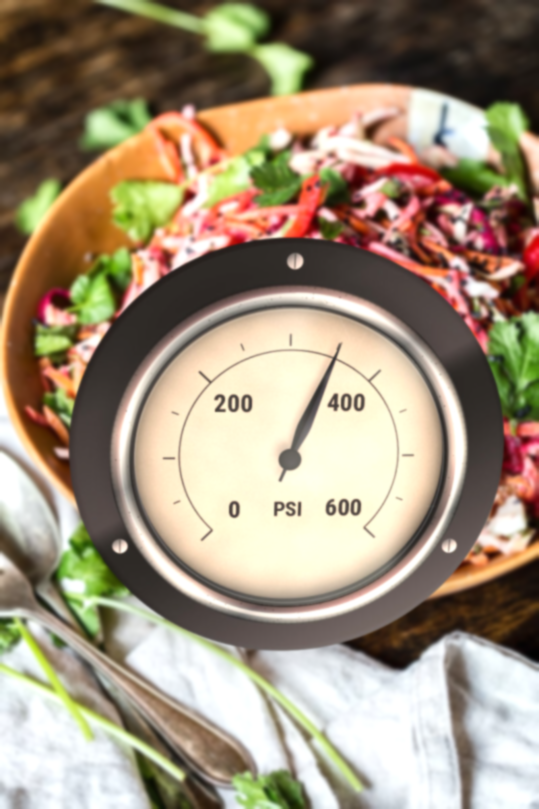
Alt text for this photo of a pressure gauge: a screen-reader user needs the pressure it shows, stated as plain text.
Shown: 350 psi
